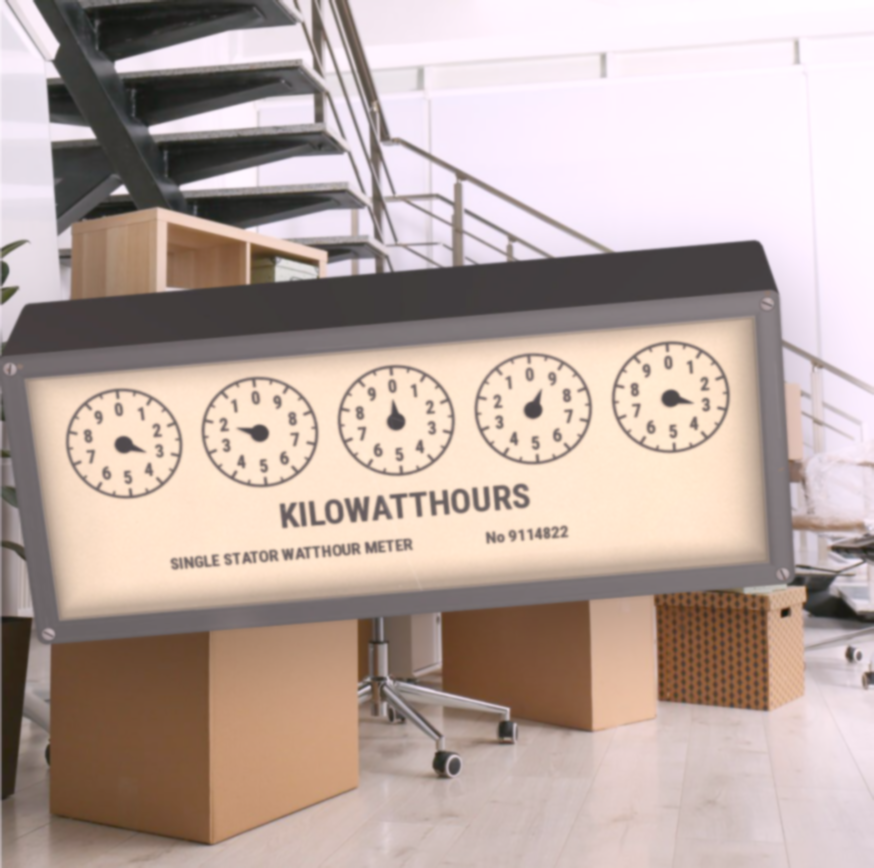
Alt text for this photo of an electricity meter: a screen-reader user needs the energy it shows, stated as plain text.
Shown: 31993 kWh
